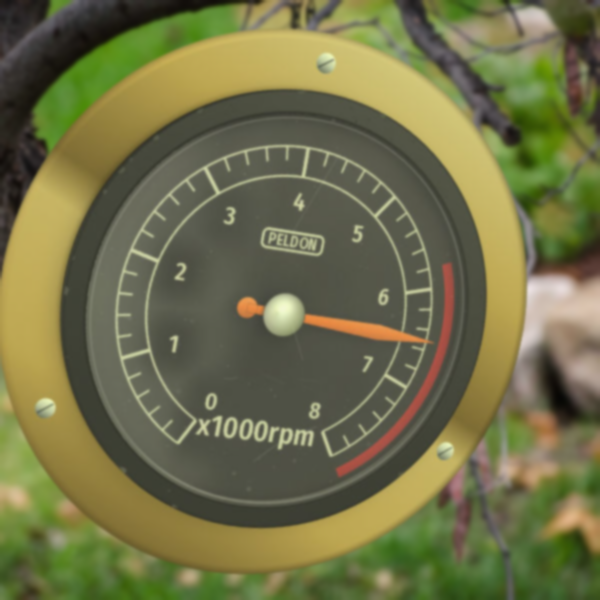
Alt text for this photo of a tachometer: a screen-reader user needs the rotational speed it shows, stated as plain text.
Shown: 6500 rpm
